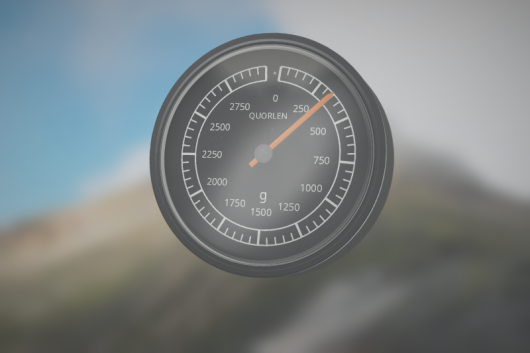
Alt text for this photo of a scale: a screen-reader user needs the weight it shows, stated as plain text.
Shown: 350 g
